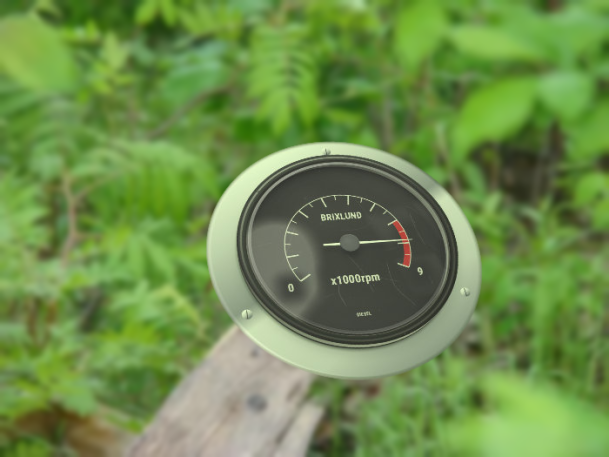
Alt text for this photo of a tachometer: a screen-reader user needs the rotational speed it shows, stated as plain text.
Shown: 8000 rpm
